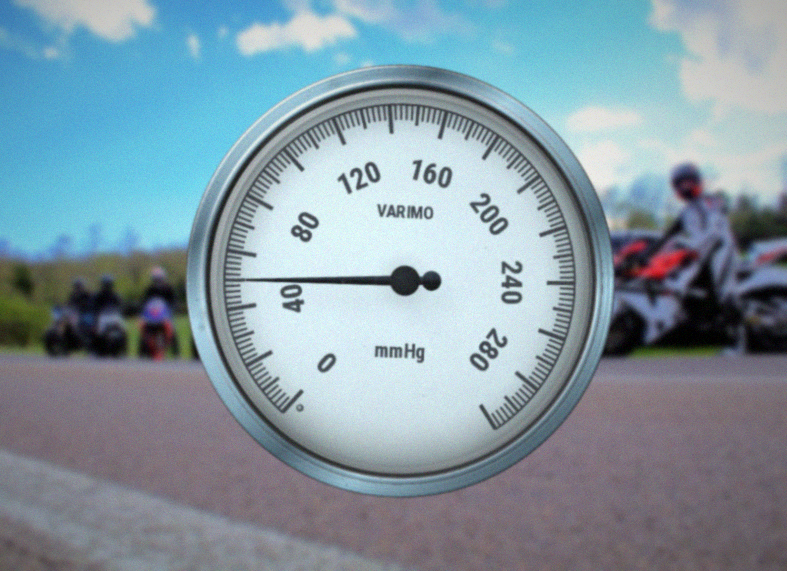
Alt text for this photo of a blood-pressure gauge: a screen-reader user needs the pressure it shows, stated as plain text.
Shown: 50 mmHg
